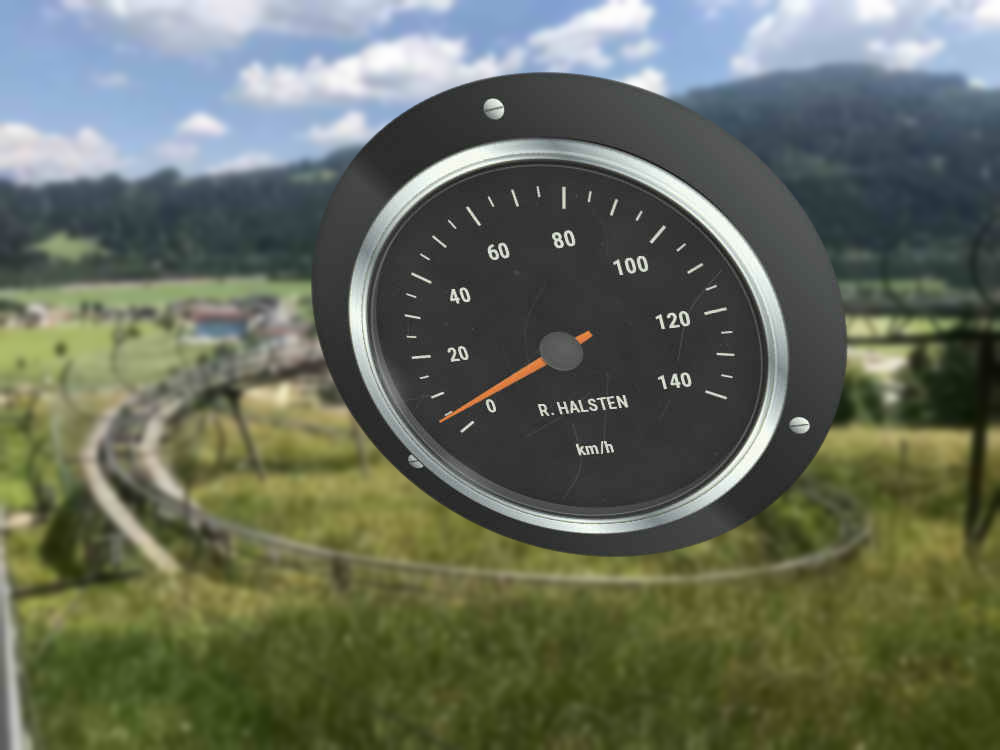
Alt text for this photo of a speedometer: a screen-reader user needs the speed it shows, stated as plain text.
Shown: 5 km/h
